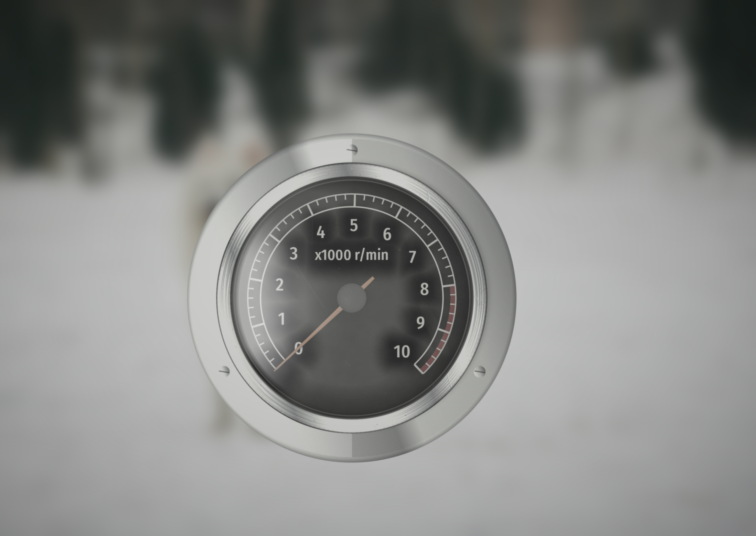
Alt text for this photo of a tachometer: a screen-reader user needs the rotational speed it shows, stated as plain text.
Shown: 0 rpm
